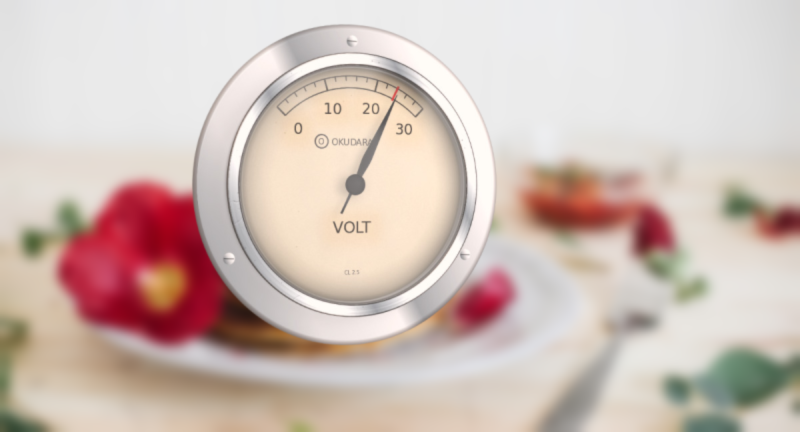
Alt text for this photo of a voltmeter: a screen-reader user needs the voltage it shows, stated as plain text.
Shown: 24 V
